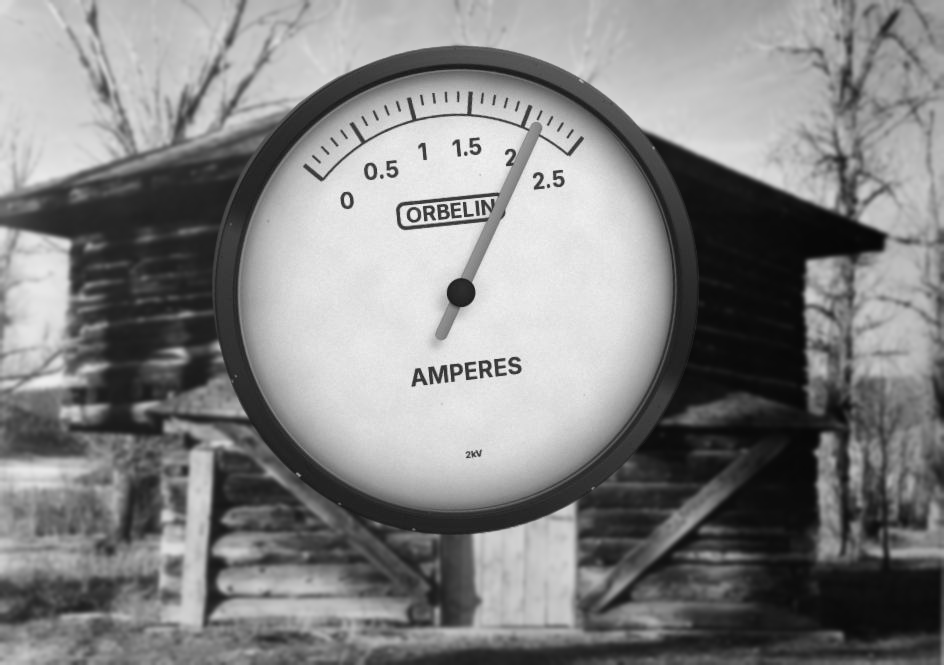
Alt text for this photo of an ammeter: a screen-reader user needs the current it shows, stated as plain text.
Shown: 2.1 A
